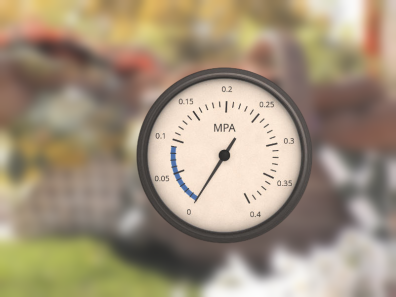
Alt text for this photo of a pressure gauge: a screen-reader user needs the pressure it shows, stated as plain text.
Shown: 0 MPa
